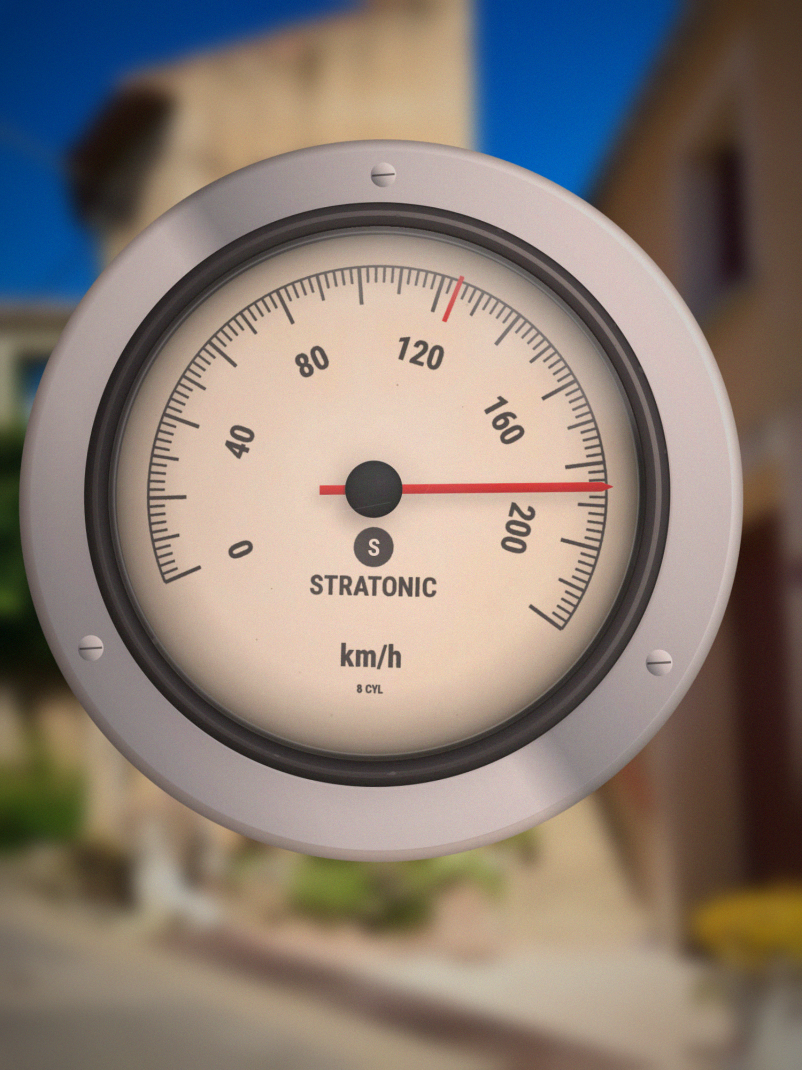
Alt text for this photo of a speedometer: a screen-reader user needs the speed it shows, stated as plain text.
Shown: 186 km/h
